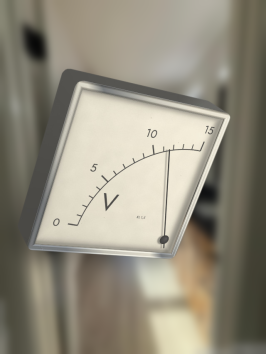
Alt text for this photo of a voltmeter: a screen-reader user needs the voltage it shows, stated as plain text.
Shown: 11.5 V
